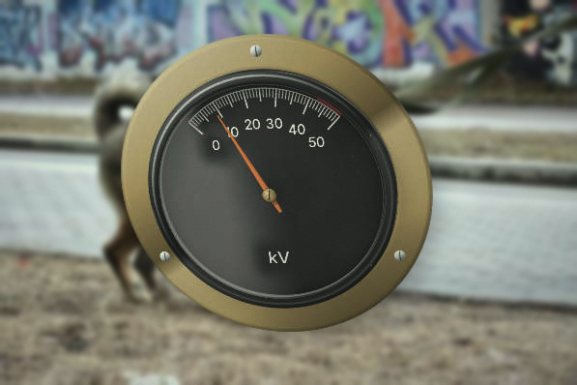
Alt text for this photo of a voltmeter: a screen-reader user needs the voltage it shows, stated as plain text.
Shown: 10 kV
